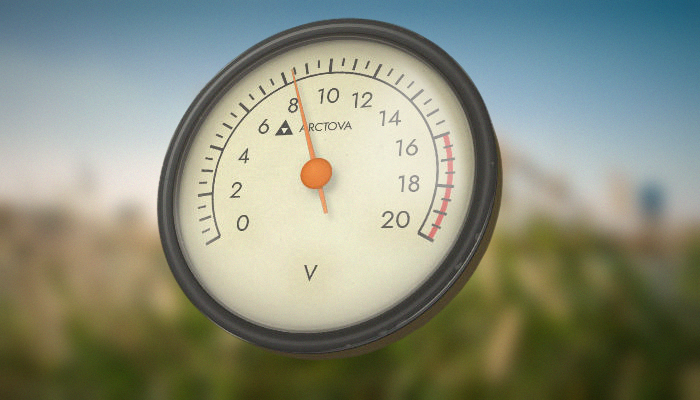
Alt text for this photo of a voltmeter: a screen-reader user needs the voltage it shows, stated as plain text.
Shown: 8.5 V
